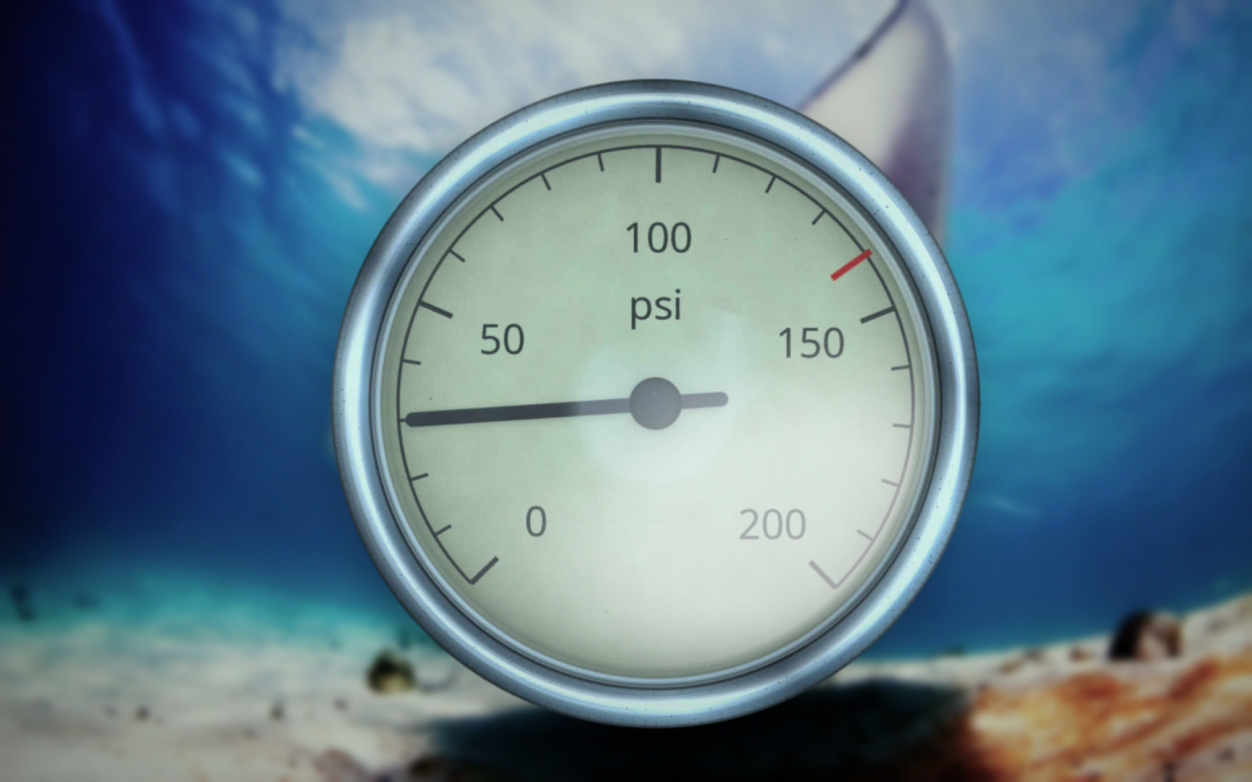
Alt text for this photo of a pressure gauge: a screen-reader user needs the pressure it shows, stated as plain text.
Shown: 30 psi
